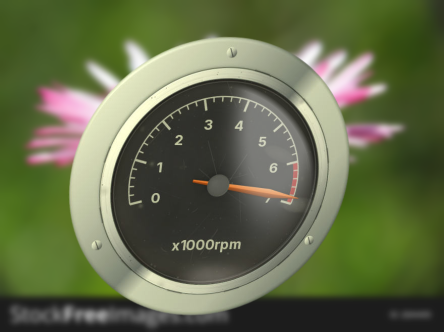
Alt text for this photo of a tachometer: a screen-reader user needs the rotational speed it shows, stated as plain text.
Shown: 6800 rpm
